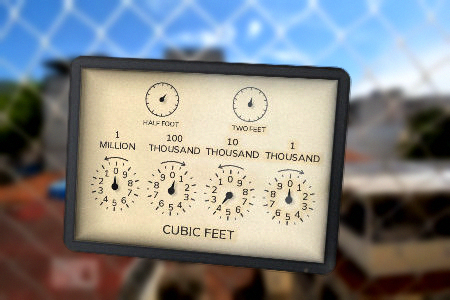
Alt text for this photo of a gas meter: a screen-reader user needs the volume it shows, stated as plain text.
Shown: 4000 ft³
